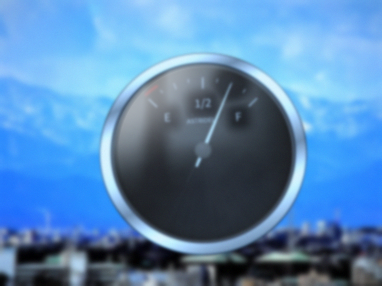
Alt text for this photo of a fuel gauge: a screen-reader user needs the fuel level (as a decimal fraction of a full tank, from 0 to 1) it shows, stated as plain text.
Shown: 0.75
